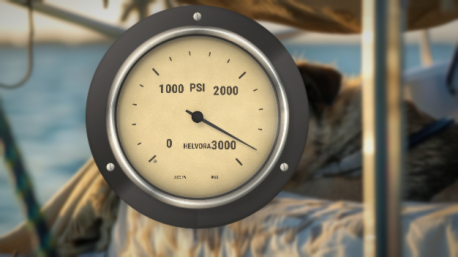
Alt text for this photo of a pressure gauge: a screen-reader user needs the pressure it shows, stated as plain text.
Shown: 2800 psi
